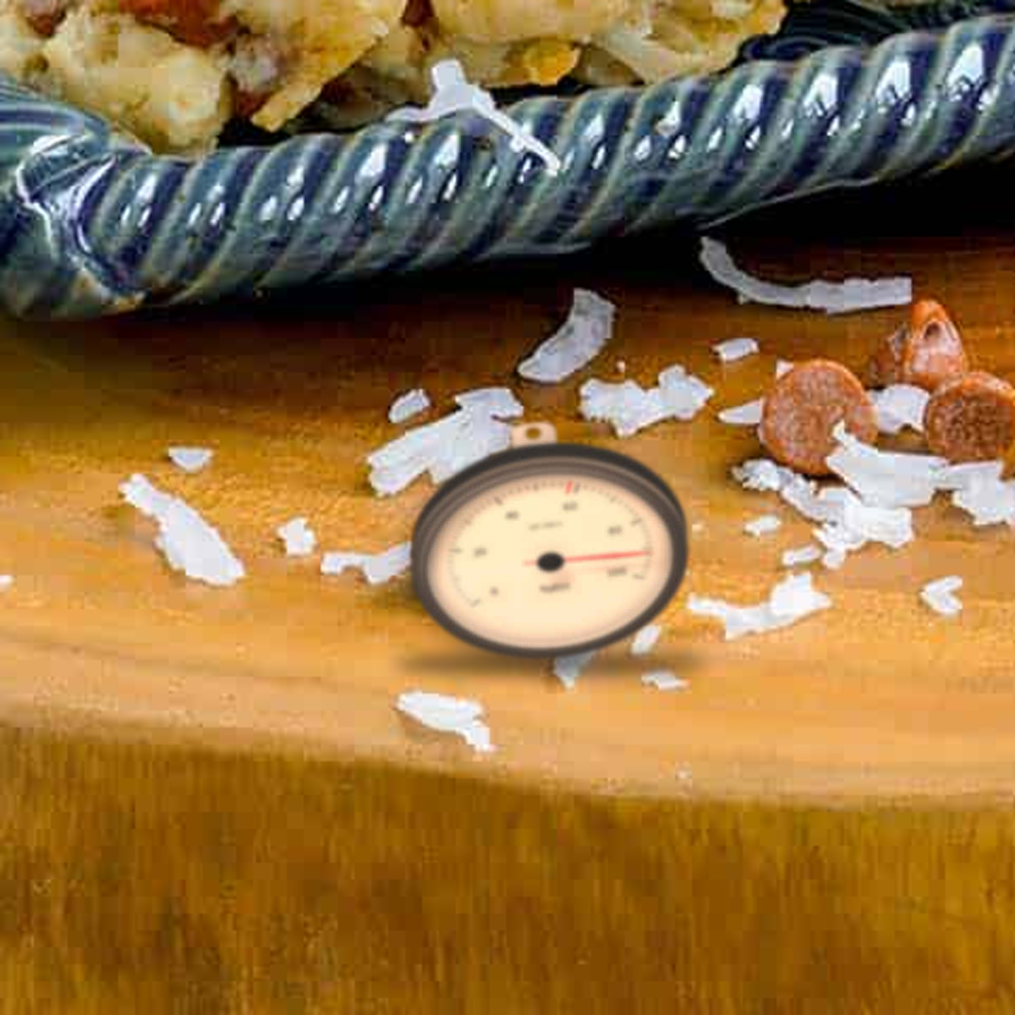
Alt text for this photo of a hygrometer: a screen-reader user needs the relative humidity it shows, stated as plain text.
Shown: 90 %
